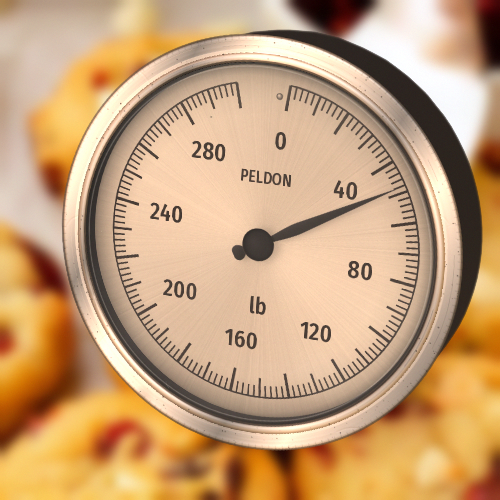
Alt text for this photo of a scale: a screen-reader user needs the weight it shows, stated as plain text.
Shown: 48 lb
